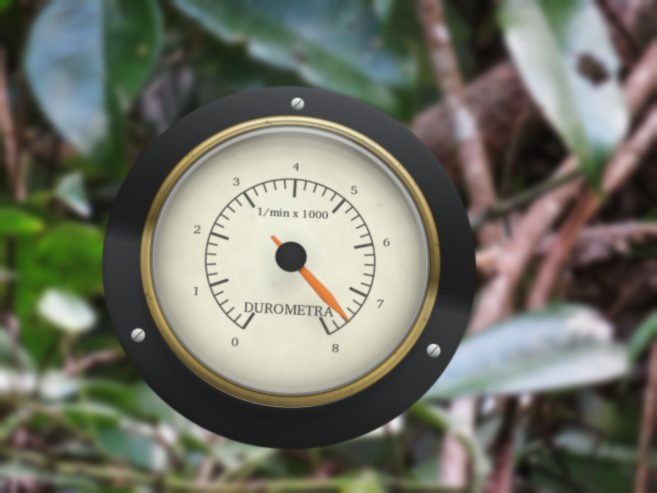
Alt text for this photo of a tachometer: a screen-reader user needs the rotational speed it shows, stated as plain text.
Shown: 7600 rpm
